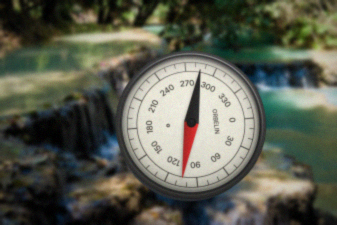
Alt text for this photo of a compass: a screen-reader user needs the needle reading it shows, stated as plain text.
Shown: 105 °
